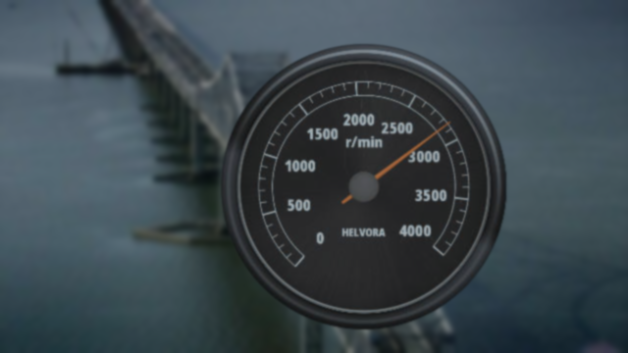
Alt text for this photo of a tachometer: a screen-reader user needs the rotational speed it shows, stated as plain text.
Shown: 2850 rpm
